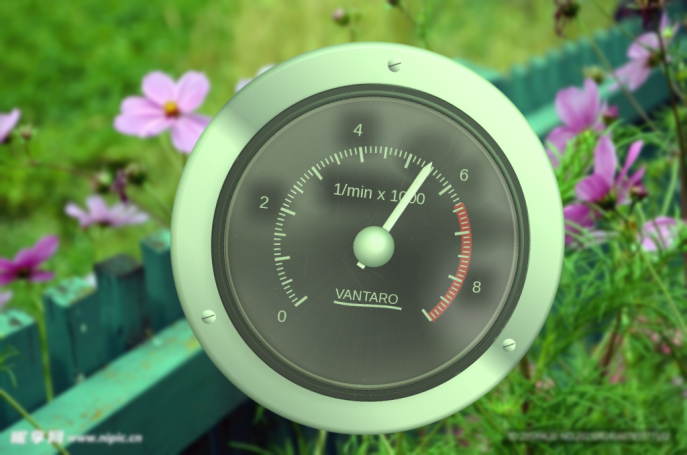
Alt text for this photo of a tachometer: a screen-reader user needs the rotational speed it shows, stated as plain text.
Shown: 5400 rpm
